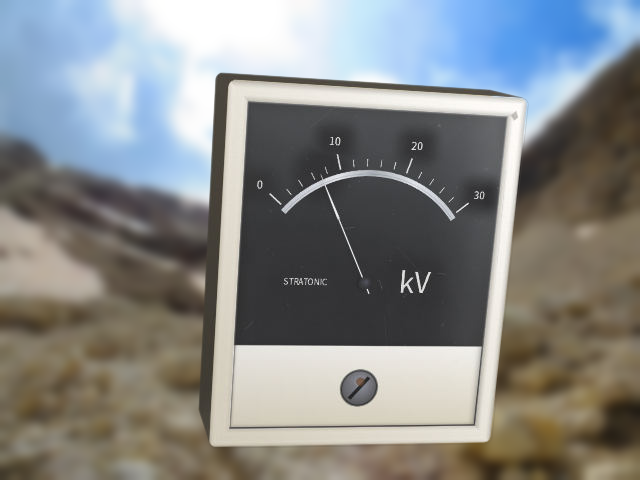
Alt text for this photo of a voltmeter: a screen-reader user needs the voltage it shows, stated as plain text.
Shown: 7 kV
